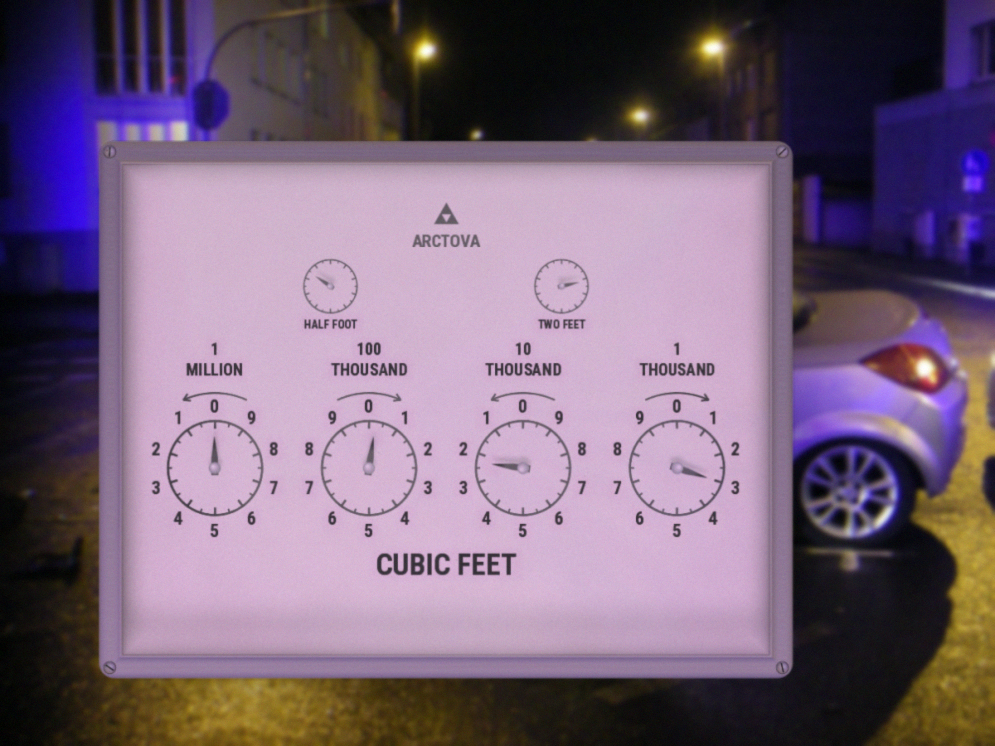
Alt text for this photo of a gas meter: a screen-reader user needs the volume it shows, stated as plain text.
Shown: 2300 ft³
